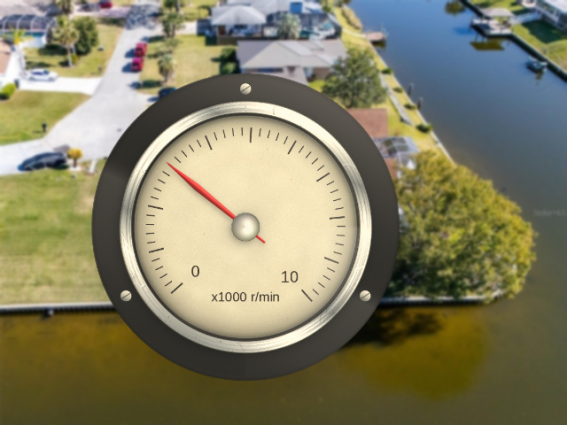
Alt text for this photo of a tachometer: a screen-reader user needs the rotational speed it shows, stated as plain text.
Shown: 3000 rpm
